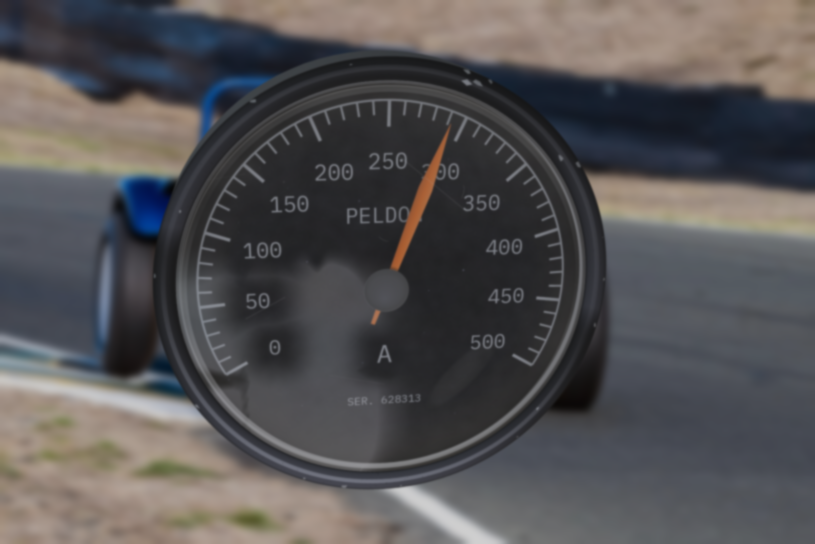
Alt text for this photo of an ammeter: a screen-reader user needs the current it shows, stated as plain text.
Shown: 290 A
